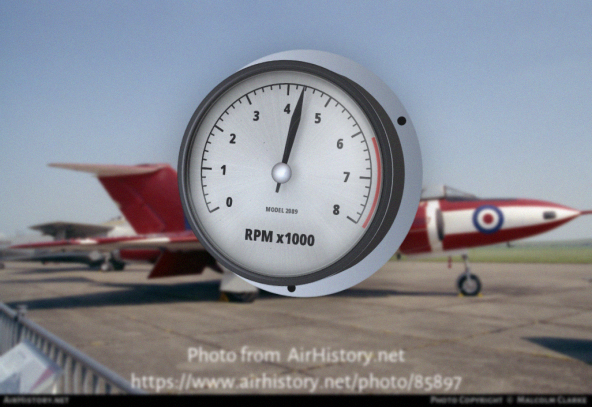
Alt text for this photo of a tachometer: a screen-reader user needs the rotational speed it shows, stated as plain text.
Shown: 4400 rpm
